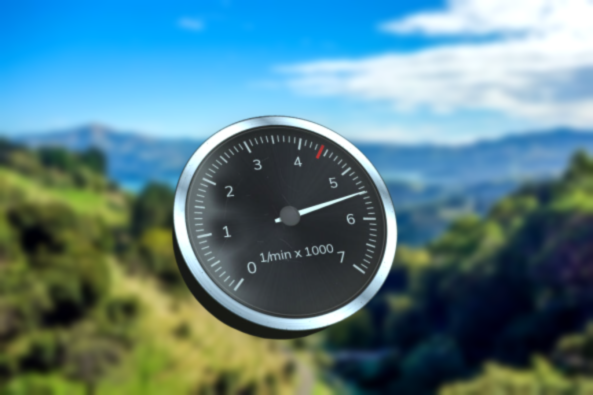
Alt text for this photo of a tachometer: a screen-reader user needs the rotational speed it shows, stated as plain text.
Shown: 5500 rpm
